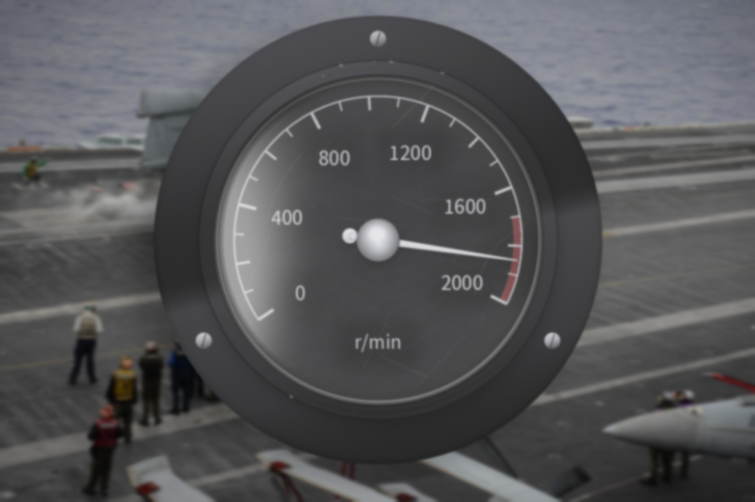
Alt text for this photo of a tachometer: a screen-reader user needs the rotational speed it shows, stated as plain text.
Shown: 1850 rpm
